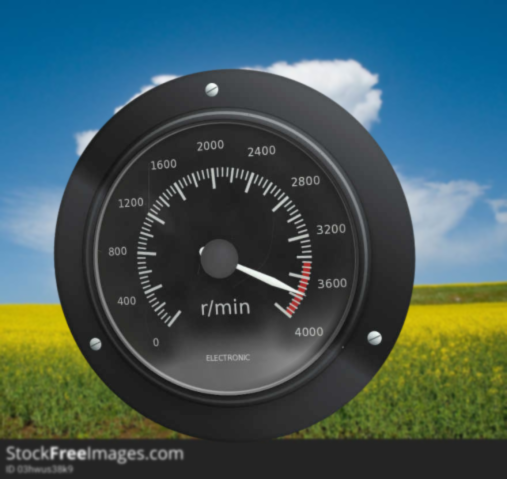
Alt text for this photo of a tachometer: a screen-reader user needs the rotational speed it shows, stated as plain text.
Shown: 3750 rpm
